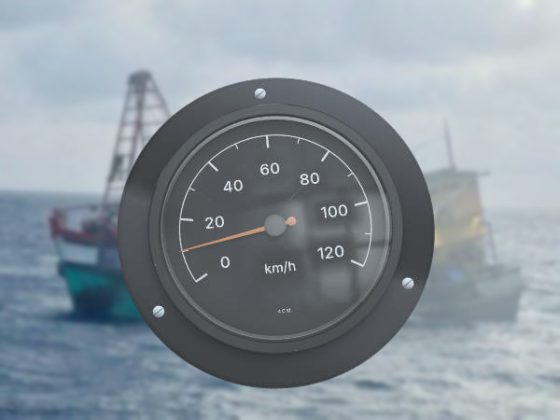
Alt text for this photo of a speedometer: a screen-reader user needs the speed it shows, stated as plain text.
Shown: 10 km/h
